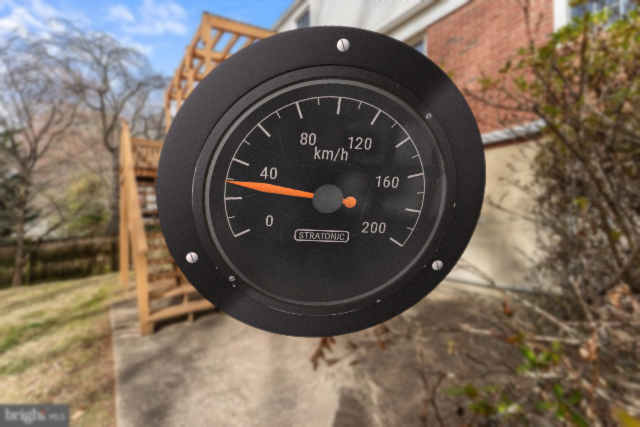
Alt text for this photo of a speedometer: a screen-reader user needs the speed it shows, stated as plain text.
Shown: 30 km/h
